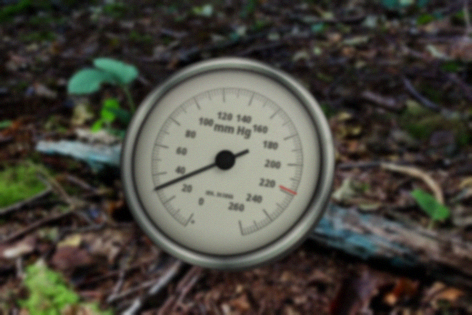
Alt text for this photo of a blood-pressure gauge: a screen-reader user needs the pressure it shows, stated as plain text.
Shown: 30 mmHg
